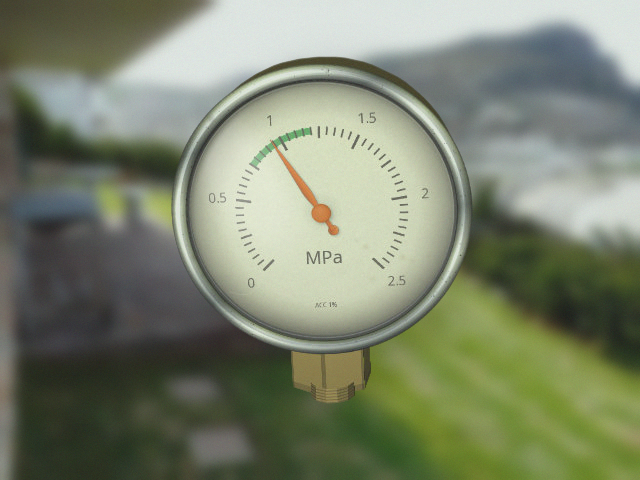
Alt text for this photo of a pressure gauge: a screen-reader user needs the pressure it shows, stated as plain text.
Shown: 0.95 MPa
